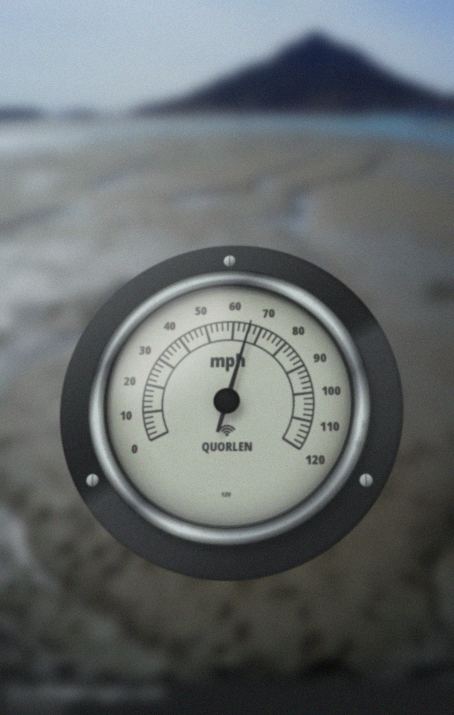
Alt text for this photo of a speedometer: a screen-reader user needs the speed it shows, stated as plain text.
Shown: 66 mph
